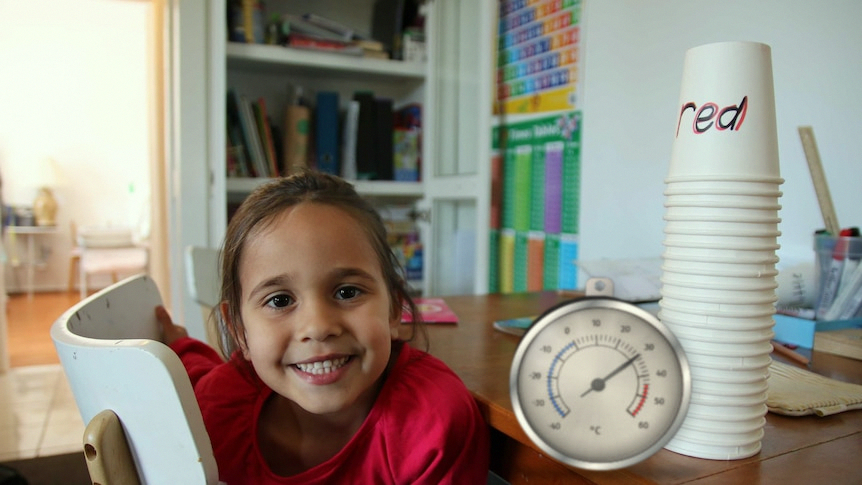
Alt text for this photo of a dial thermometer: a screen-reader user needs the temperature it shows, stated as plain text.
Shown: 30 °C
